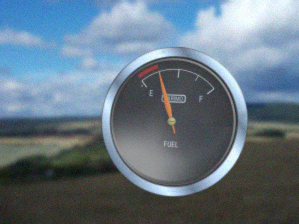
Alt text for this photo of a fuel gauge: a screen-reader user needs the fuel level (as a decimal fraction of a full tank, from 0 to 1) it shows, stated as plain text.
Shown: 0.25
